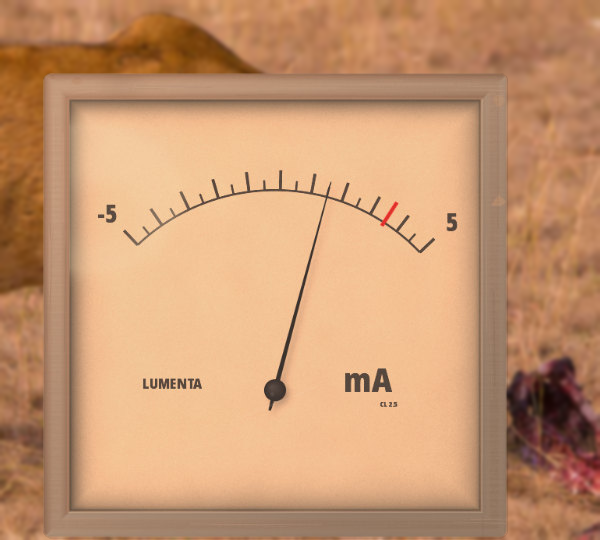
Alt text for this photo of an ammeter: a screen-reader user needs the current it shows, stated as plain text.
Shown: 1.5 mA
